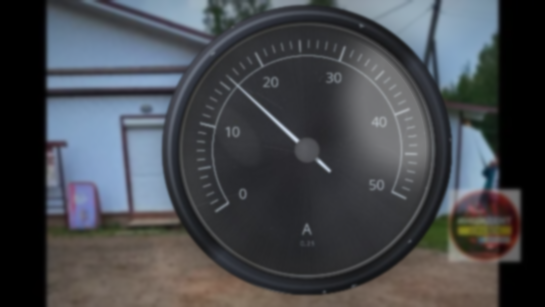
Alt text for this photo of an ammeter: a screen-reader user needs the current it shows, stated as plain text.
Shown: 16 A
